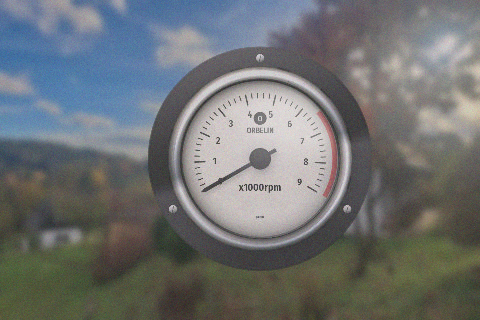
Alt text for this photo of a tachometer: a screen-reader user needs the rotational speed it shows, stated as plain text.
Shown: 0 rpm
